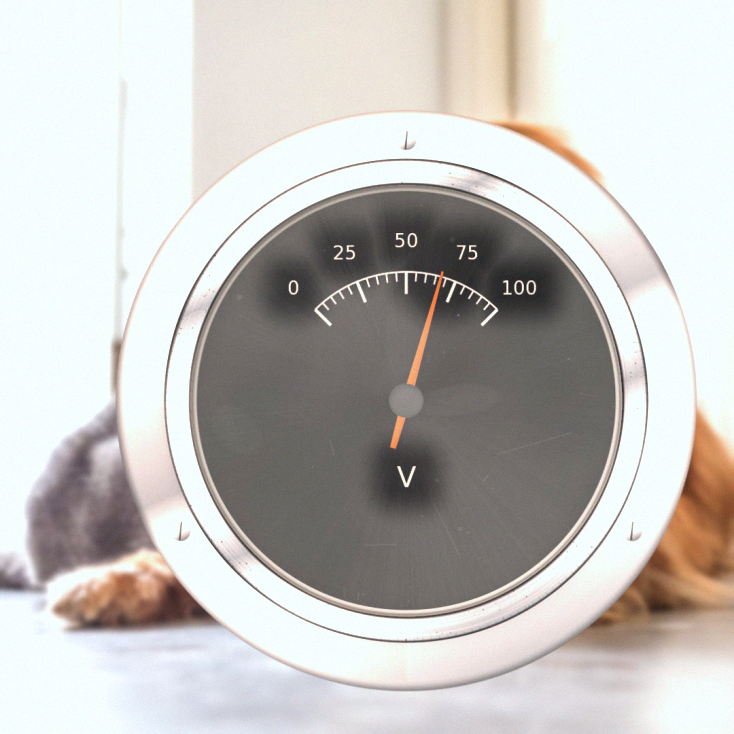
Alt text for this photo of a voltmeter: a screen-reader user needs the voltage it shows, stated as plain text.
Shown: 67.5 V
